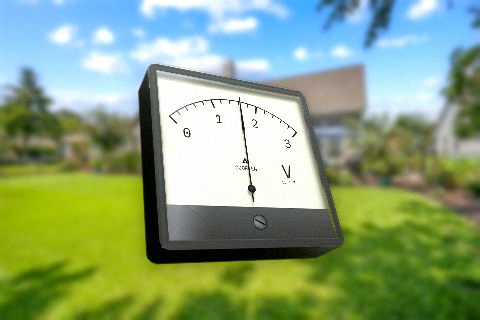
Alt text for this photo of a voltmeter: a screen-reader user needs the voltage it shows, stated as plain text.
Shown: 1.6 V
